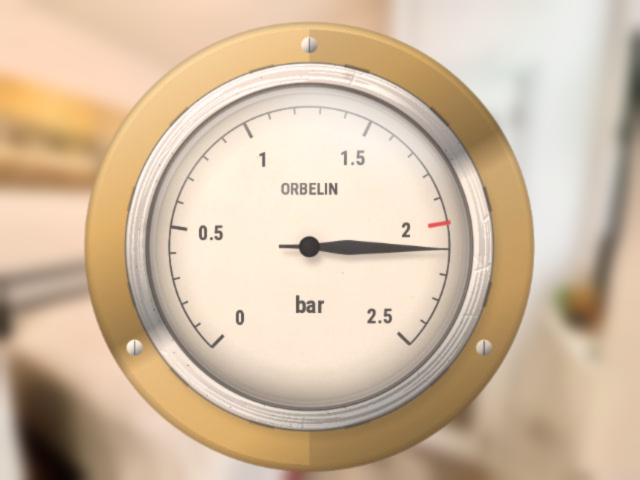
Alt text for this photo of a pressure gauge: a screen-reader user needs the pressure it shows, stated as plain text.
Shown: 2.1 bar
